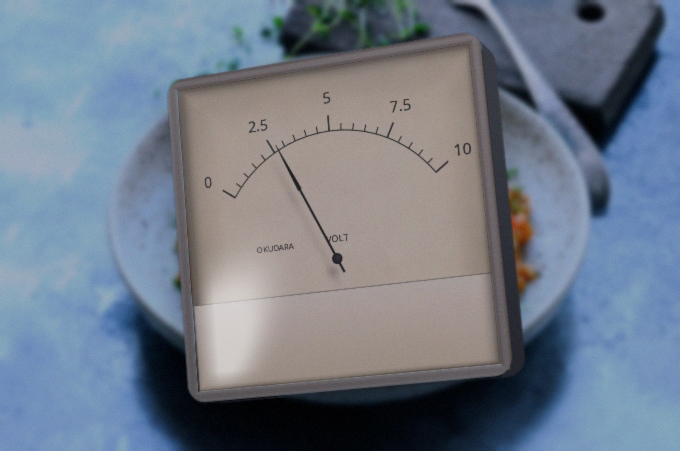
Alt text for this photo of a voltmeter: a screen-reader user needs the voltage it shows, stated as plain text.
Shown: 2.75 V
